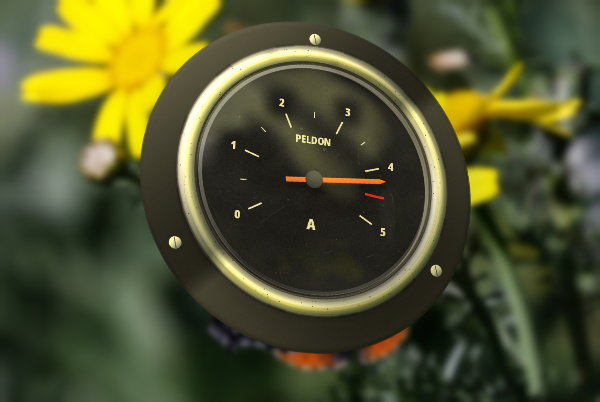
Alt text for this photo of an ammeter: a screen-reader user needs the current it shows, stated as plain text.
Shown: 4.25 A
